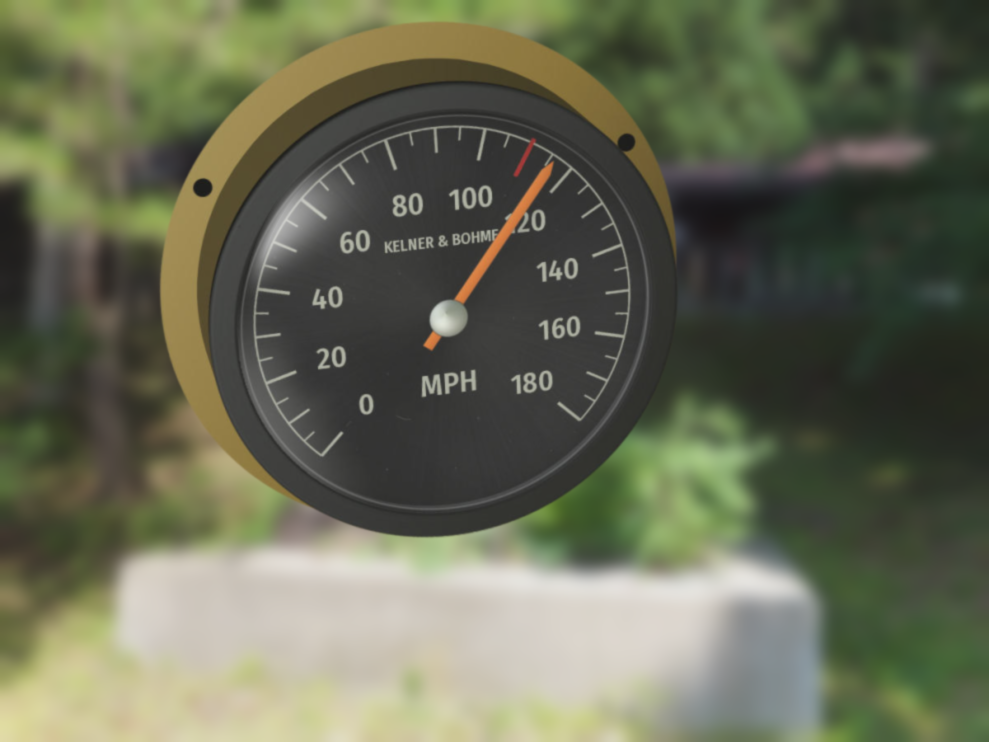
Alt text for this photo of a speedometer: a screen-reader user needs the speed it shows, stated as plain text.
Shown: 115 mph
